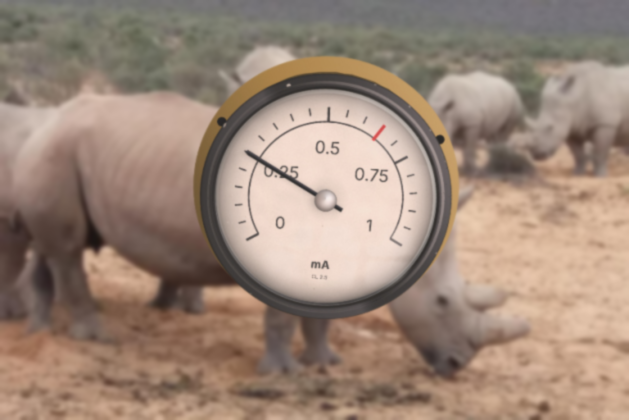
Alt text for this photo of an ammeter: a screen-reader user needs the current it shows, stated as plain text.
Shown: 0.25 mA
